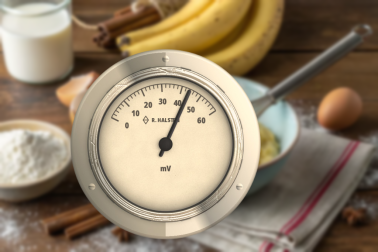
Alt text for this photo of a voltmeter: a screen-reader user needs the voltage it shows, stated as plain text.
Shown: 44 mV
